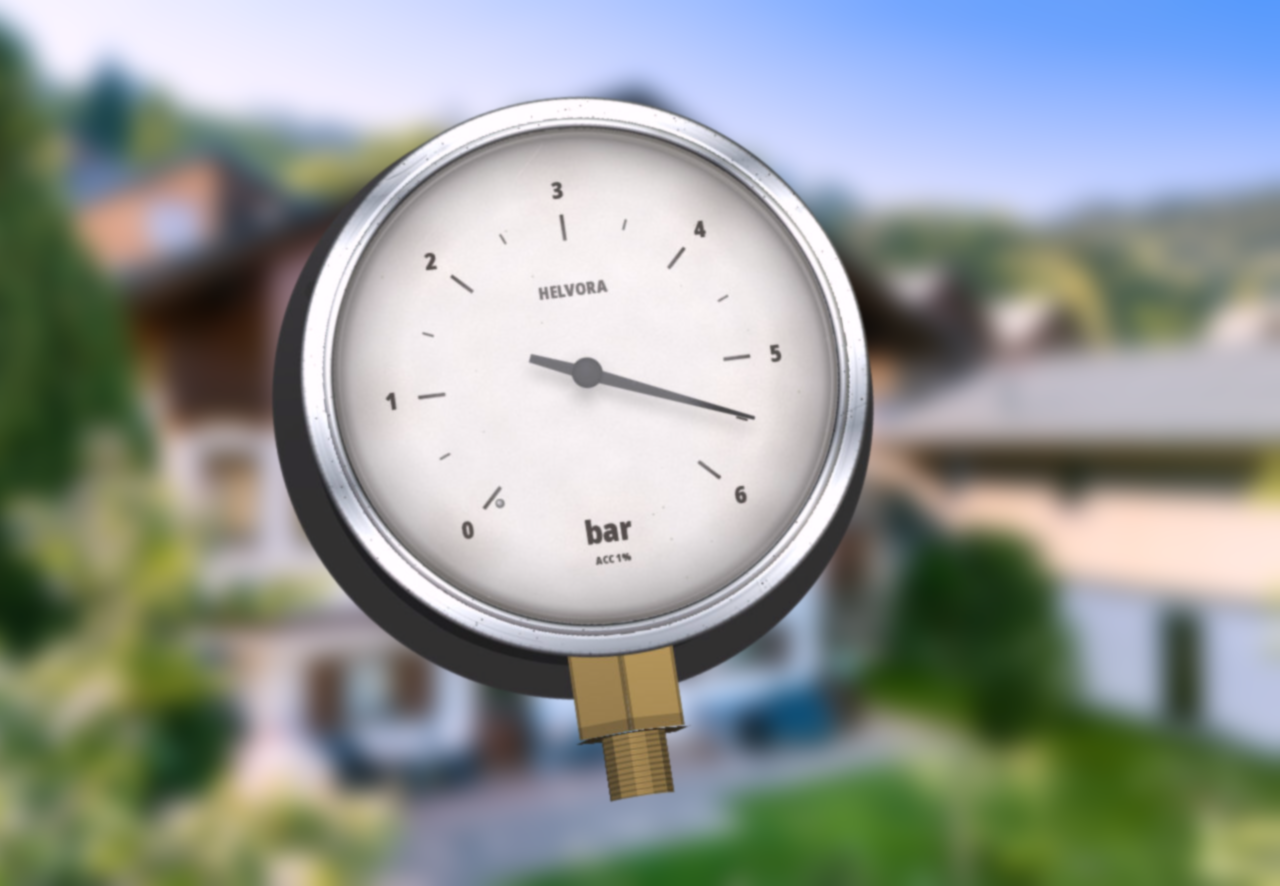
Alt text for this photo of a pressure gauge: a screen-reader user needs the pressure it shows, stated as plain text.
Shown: 5.5 bar
